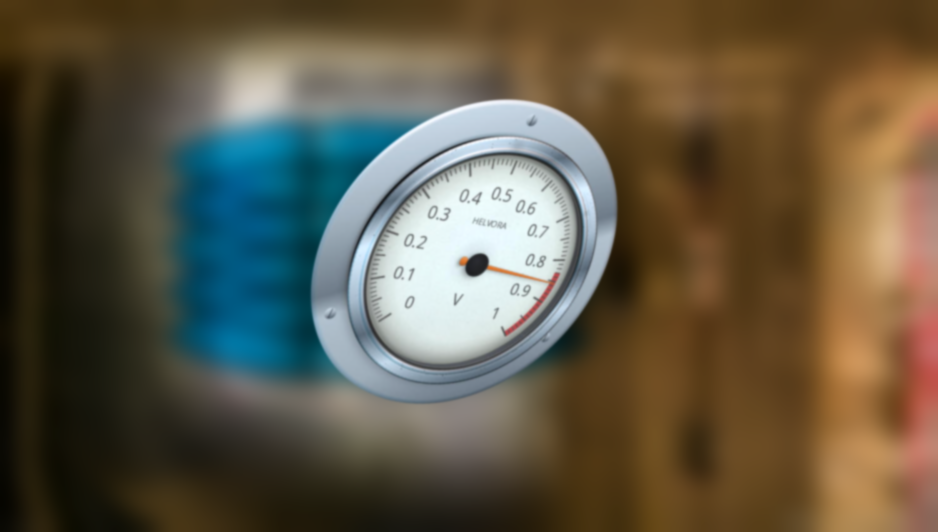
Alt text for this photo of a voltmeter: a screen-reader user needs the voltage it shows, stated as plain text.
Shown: 0.85 V
